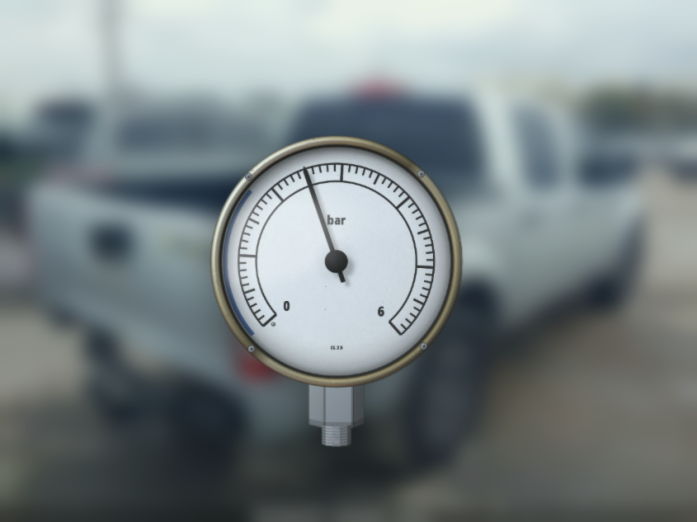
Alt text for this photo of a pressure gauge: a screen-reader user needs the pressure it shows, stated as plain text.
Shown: 2.5 bar
